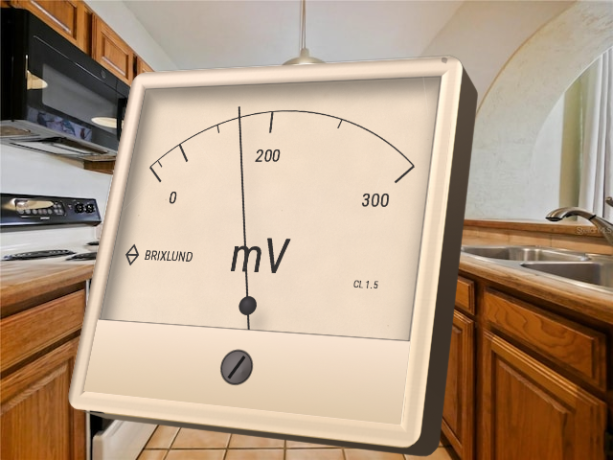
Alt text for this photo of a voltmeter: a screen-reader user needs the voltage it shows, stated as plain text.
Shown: 175 mV
